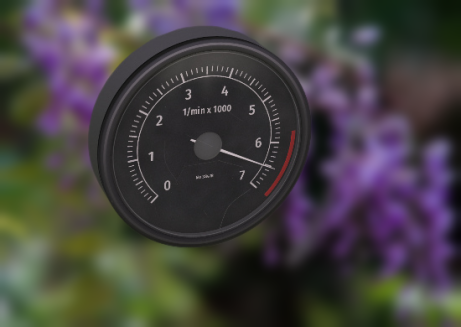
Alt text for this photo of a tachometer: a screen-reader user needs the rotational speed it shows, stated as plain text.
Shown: 6500 rpm
